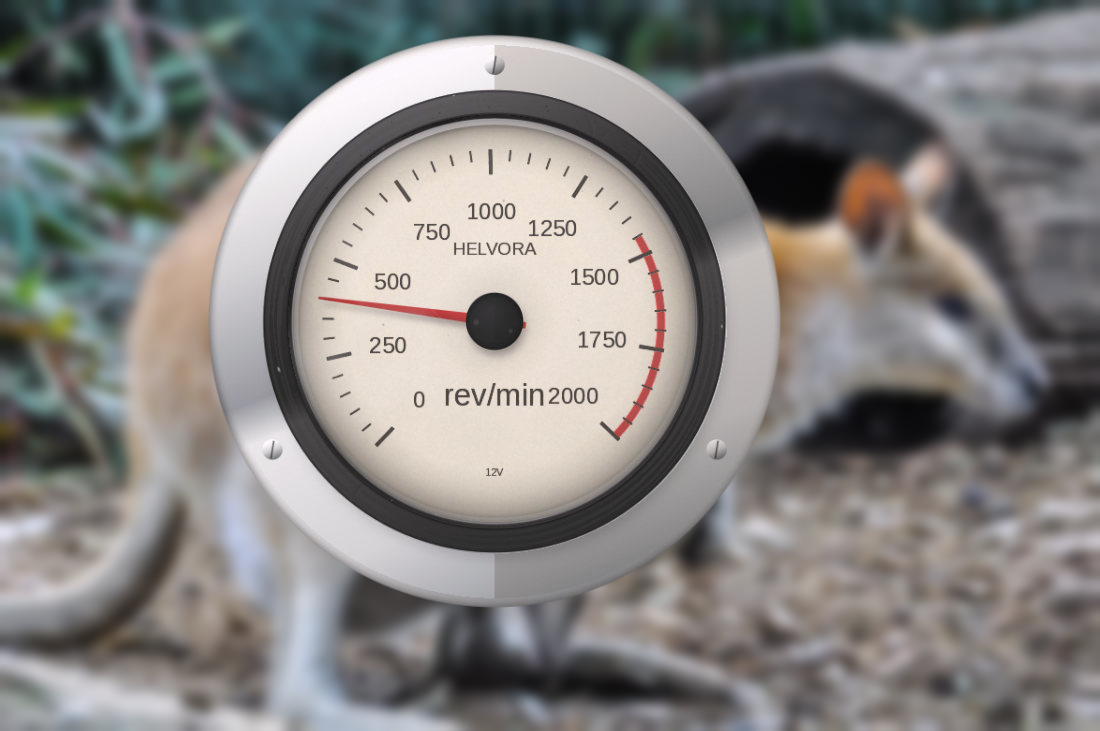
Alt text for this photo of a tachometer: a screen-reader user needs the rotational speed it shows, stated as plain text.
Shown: 400 rpm
